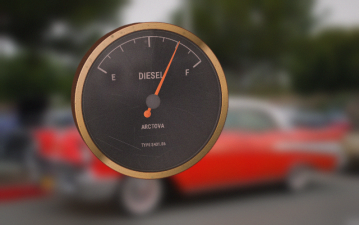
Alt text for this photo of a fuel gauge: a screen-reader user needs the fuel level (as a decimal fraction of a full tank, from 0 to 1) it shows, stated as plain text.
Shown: 0.75
